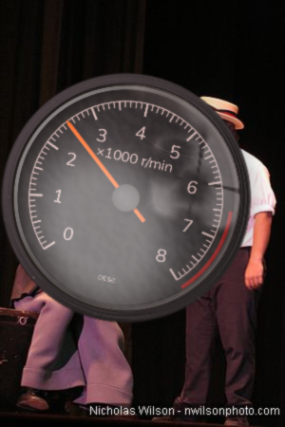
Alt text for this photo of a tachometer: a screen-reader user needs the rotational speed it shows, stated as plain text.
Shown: 2500 rpm
